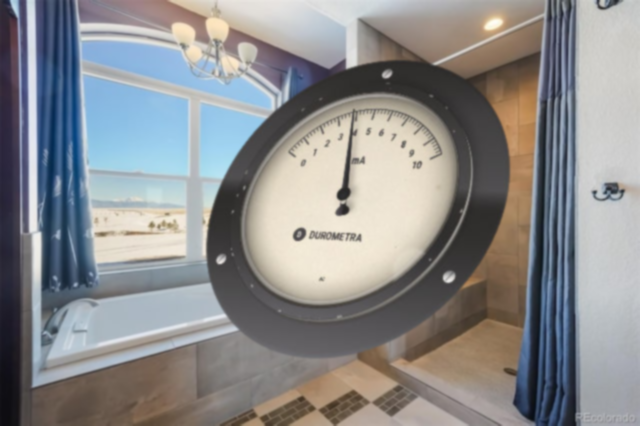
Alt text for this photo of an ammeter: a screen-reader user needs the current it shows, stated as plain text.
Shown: 4 mA
